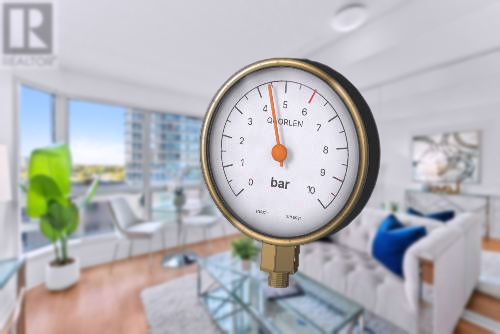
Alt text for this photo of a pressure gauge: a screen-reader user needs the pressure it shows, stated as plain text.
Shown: 4.5 bar
